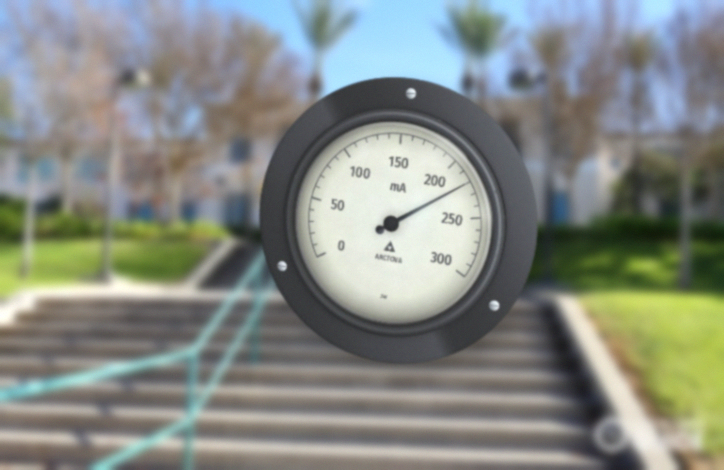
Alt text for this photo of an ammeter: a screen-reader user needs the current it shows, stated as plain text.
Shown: 220 mA
